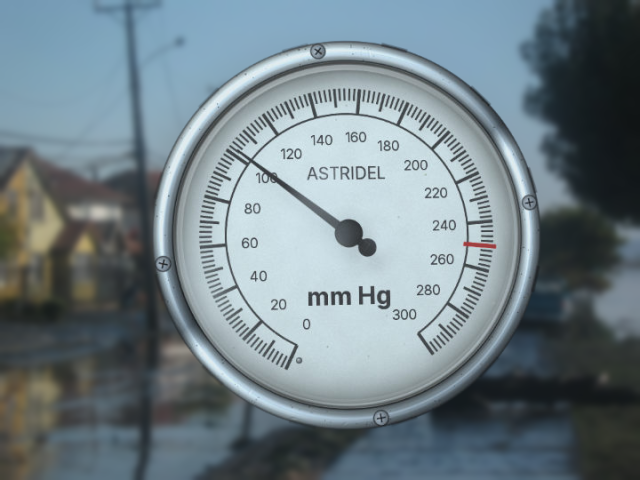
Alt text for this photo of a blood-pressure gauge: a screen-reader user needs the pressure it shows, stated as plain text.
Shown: 102 mmHg
